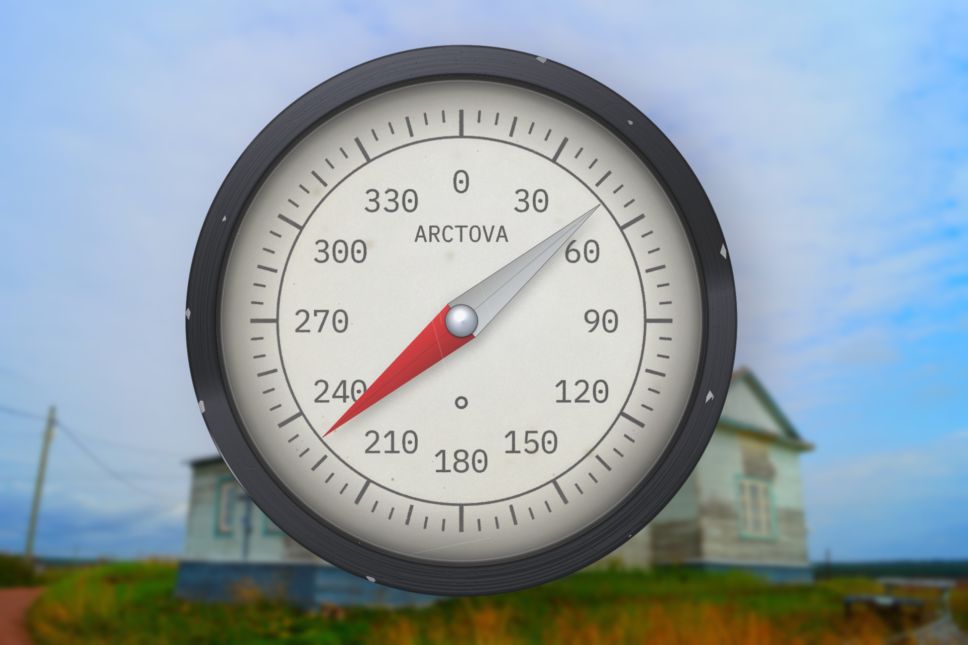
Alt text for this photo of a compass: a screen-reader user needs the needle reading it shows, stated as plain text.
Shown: 230 °
